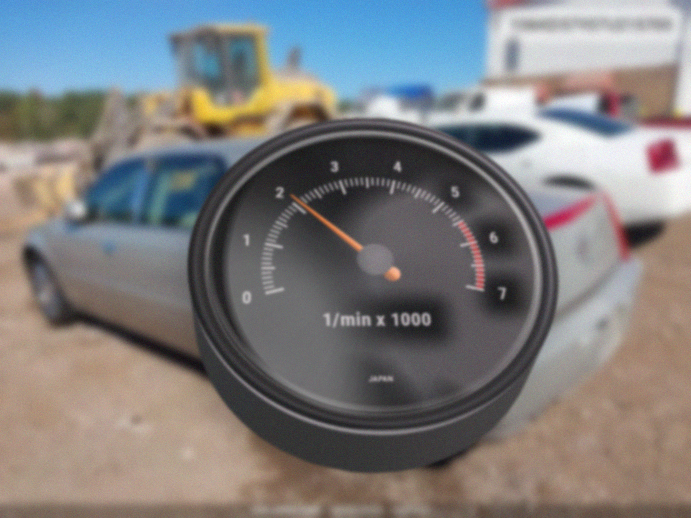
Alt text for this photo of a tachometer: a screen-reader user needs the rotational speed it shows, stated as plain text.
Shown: 2000 rpm
